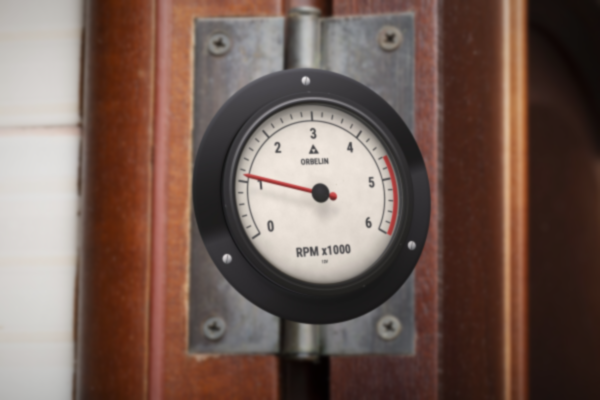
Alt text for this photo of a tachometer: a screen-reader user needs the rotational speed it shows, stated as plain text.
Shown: 1100 rpm
